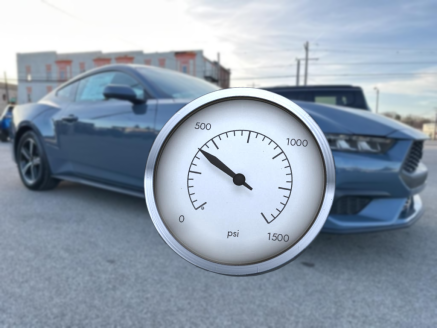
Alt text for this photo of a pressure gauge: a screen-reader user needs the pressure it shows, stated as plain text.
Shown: 400 psi
